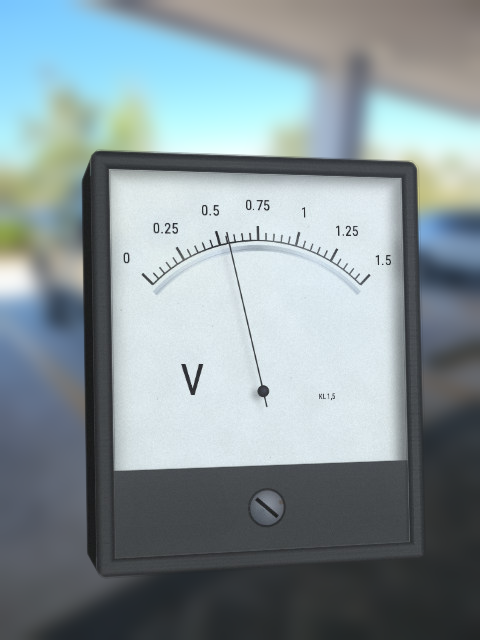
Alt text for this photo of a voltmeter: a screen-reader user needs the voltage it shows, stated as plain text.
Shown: 0.55 V
